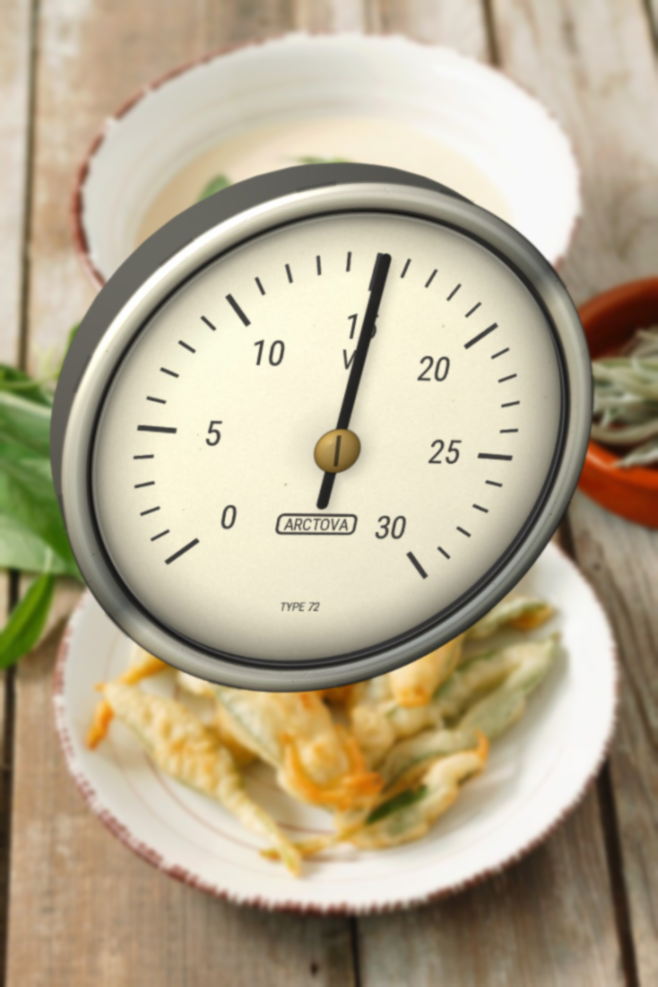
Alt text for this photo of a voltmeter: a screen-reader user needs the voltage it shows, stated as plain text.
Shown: 15 V
